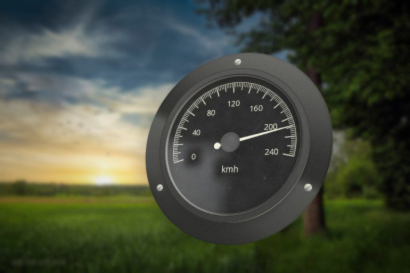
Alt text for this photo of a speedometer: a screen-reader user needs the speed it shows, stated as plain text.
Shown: 210 km/h
